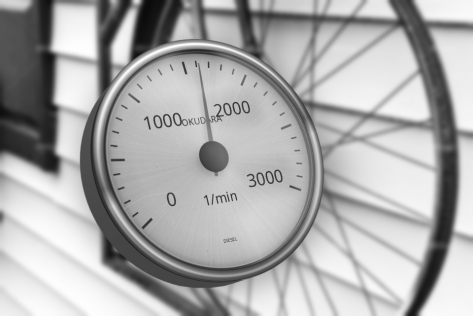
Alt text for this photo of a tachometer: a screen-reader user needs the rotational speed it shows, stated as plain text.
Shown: 1600 rpm
